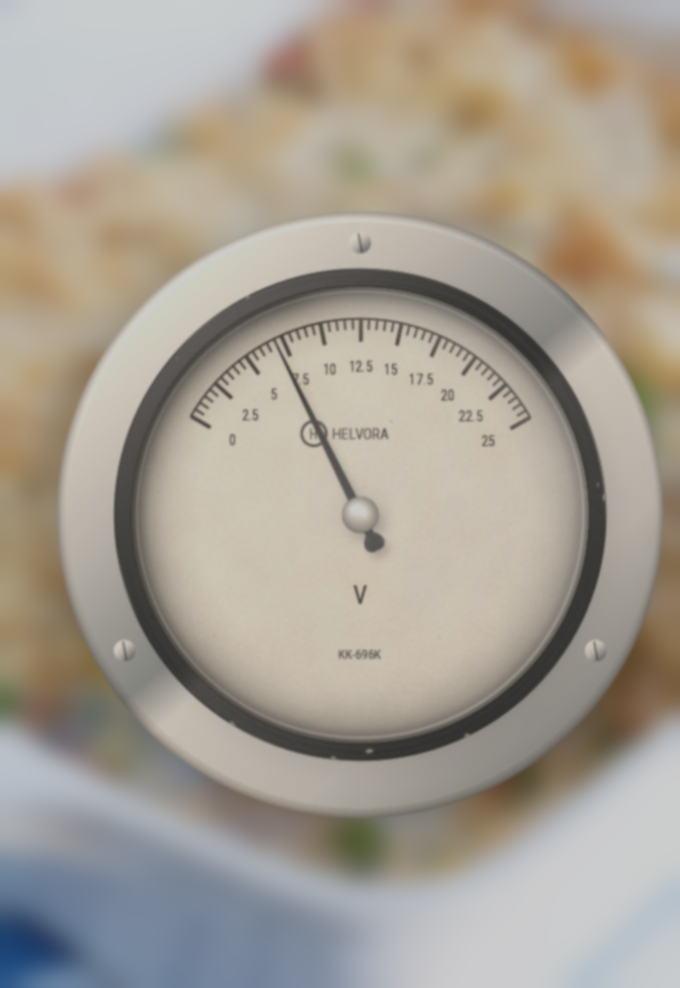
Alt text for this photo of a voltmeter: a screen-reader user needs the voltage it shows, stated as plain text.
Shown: 7 V
